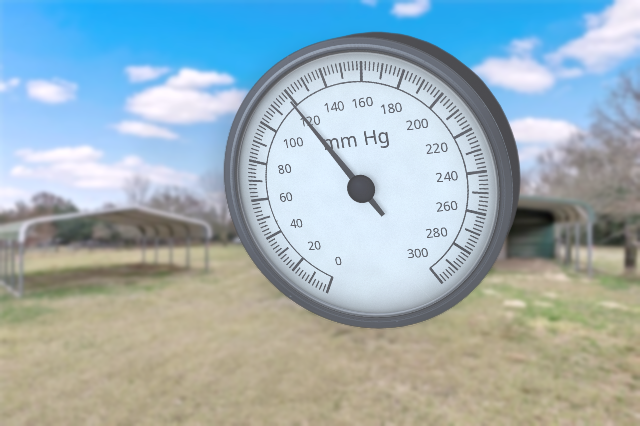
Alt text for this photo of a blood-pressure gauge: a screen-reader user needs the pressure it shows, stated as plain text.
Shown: 120 mmHg
